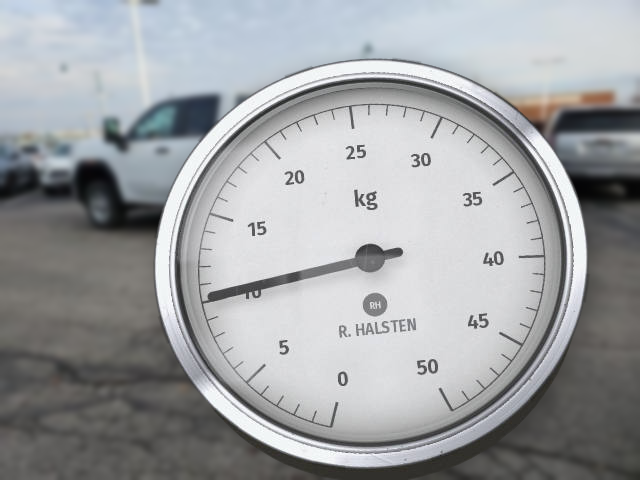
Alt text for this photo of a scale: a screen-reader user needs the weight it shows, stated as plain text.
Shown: 10 kg
